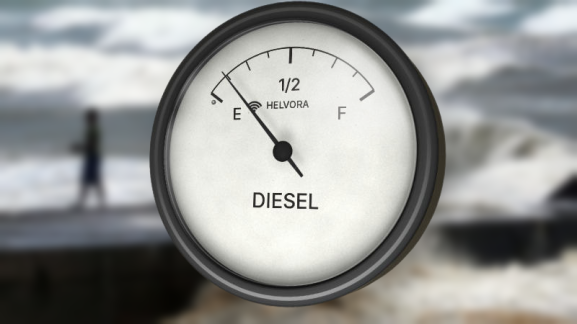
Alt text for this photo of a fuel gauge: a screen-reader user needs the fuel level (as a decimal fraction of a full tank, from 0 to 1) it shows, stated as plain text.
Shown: 0.125
